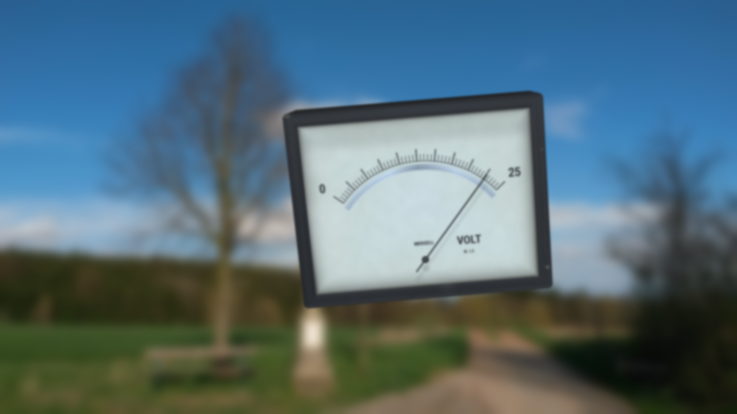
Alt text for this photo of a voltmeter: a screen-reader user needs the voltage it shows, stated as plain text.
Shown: 22.5 V
